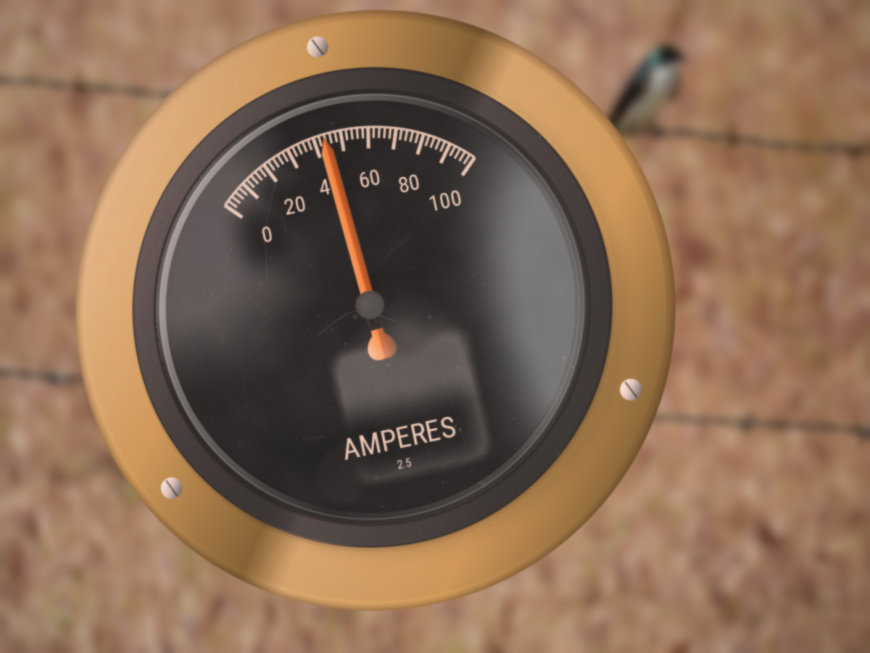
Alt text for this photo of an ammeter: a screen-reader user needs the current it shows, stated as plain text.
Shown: 44 A
